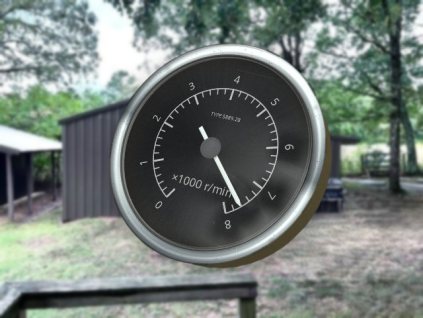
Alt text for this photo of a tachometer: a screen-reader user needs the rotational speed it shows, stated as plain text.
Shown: 7600 rpm
